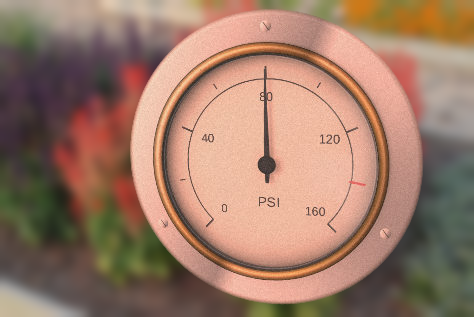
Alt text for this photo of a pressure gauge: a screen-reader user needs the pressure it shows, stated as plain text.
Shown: 80 psi
